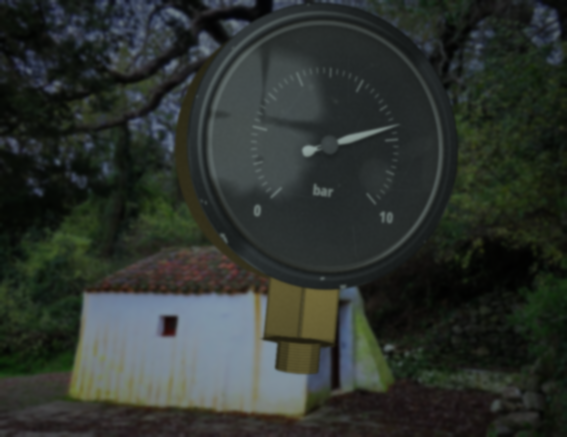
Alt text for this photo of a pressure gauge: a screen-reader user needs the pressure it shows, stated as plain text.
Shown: 7.6 bar
